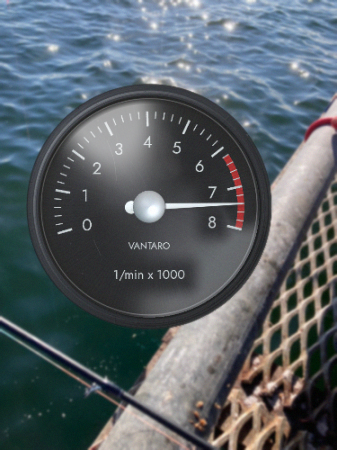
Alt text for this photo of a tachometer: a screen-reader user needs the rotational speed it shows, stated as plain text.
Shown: 7400 rpm
